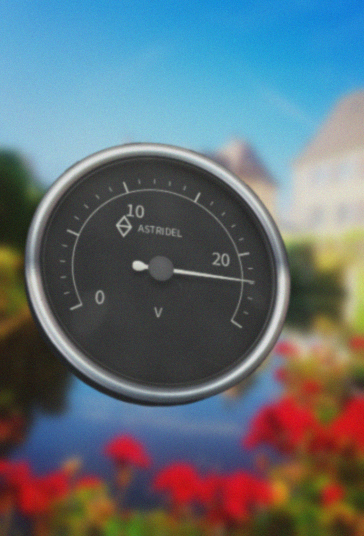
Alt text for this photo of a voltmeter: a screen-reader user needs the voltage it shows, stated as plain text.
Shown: 22 V
